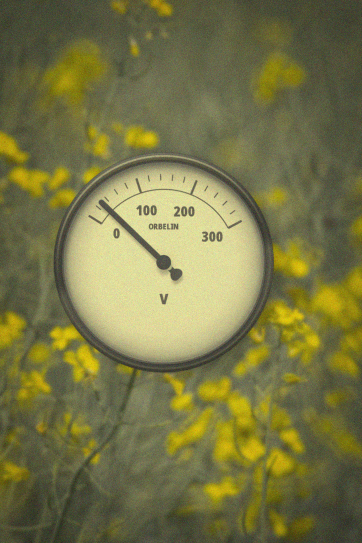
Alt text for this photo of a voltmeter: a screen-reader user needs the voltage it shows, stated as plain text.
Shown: 30 V
